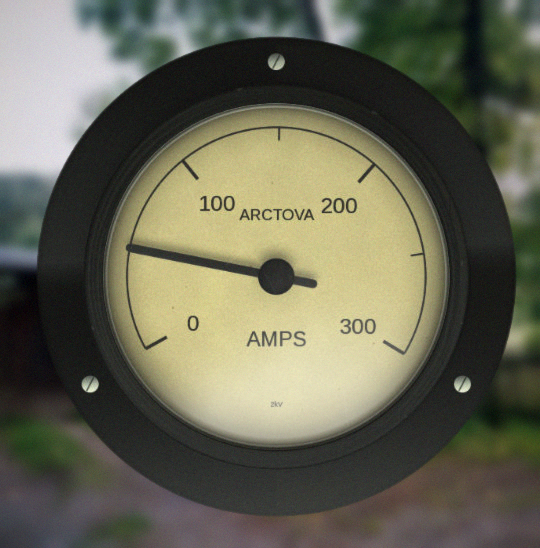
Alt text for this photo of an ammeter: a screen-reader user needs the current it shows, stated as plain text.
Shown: 50 A
